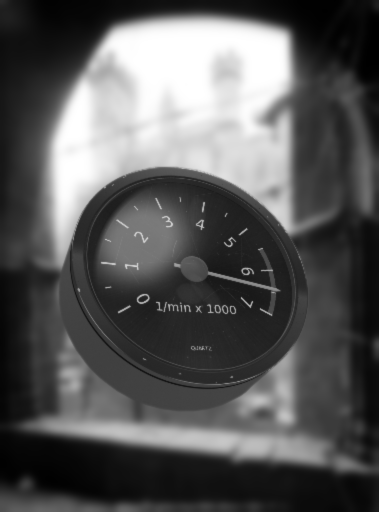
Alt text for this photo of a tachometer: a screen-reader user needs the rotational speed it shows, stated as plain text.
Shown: 6500 rpm
